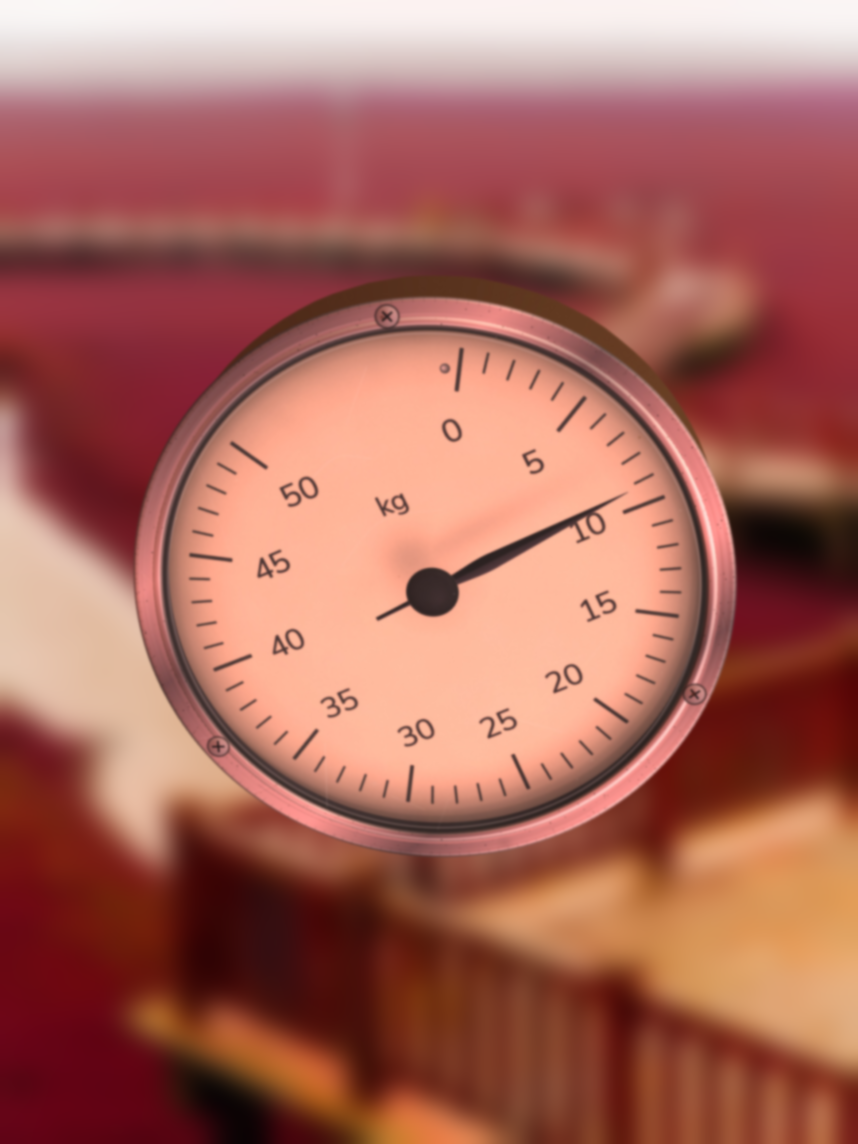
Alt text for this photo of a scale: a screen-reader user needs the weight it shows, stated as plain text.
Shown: 9 kg
